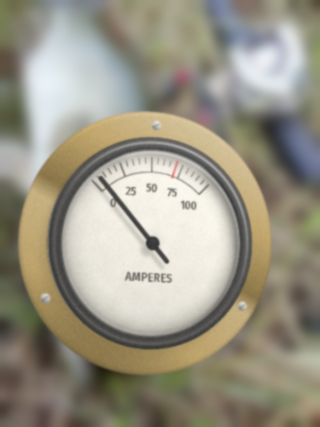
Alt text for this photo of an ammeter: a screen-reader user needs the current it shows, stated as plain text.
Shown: 5 A
